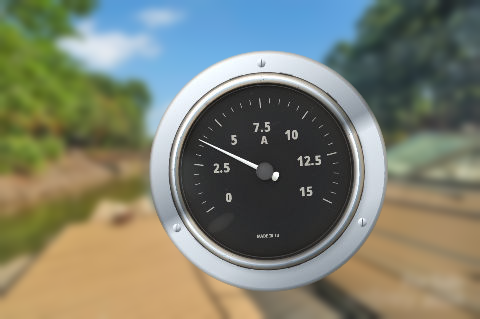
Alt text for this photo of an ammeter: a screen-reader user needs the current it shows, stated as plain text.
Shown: 3.75 A
